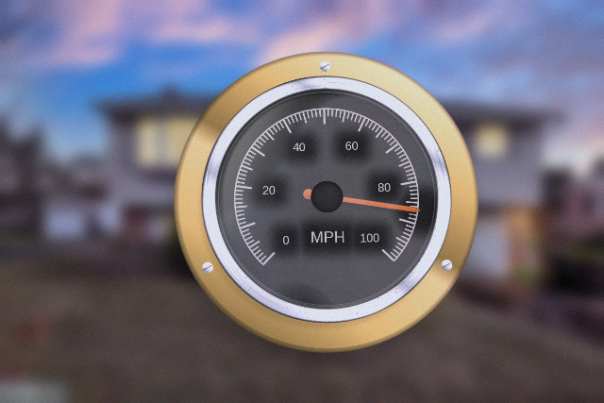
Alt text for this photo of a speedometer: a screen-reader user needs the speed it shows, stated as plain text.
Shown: 87 mph
